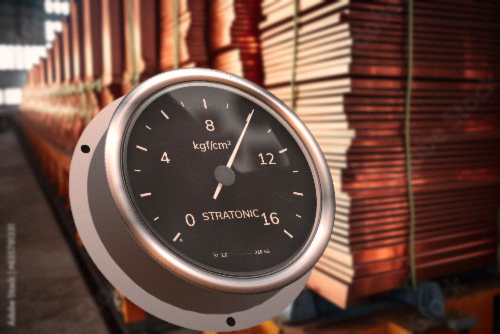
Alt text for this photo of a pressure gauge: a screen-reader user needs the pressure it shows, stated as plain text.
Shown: 10 kg/cm²
